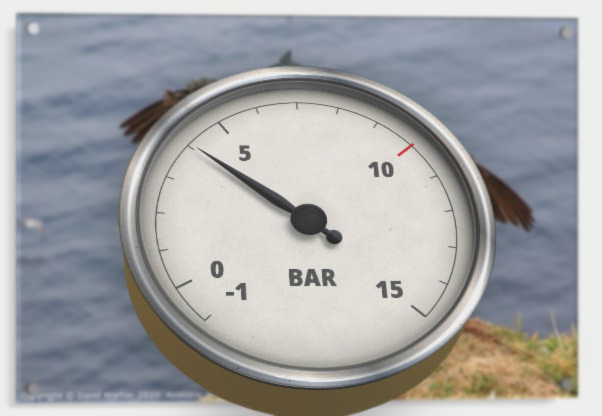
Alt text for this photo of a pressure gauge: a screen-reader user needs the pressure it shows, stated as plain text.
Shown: 4 bar
